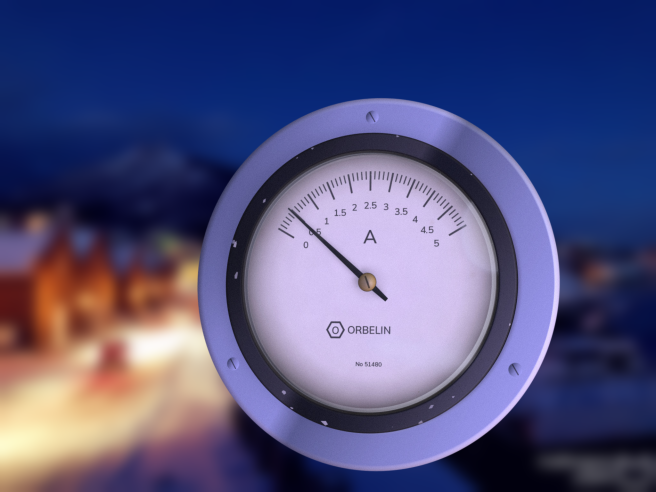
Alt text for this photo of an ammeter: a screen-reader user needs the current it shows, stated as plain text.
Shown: 0.5 A
